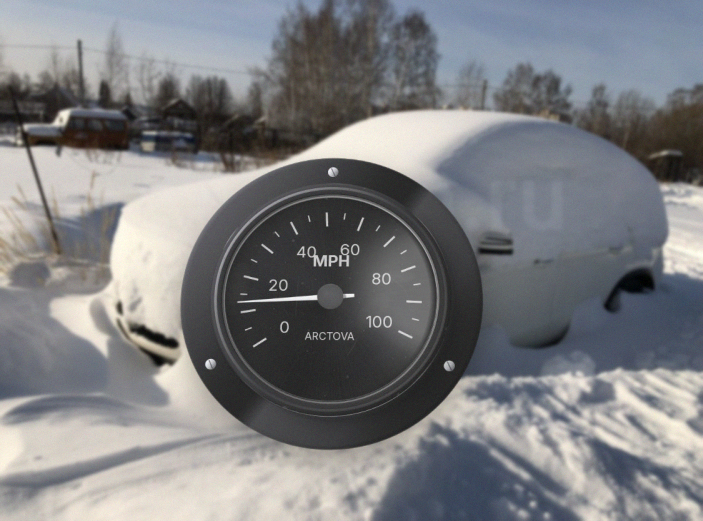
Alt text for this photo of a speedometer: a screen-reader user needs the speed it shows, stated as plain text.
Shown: 12.5 mph
